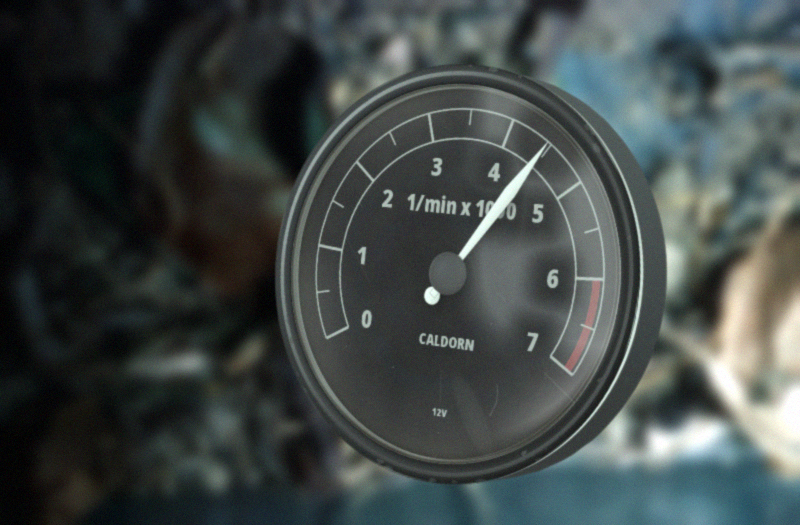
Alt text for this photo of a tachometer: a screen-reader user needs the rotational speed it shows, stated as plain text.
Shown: 4500 rpm
